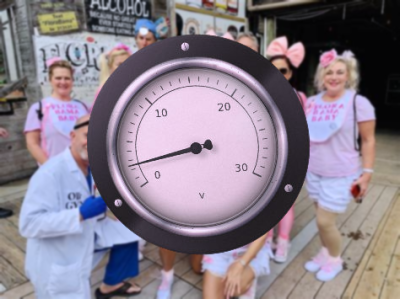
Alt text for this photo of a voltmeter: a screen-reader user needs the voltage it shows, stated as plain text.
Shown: 2.5 V
